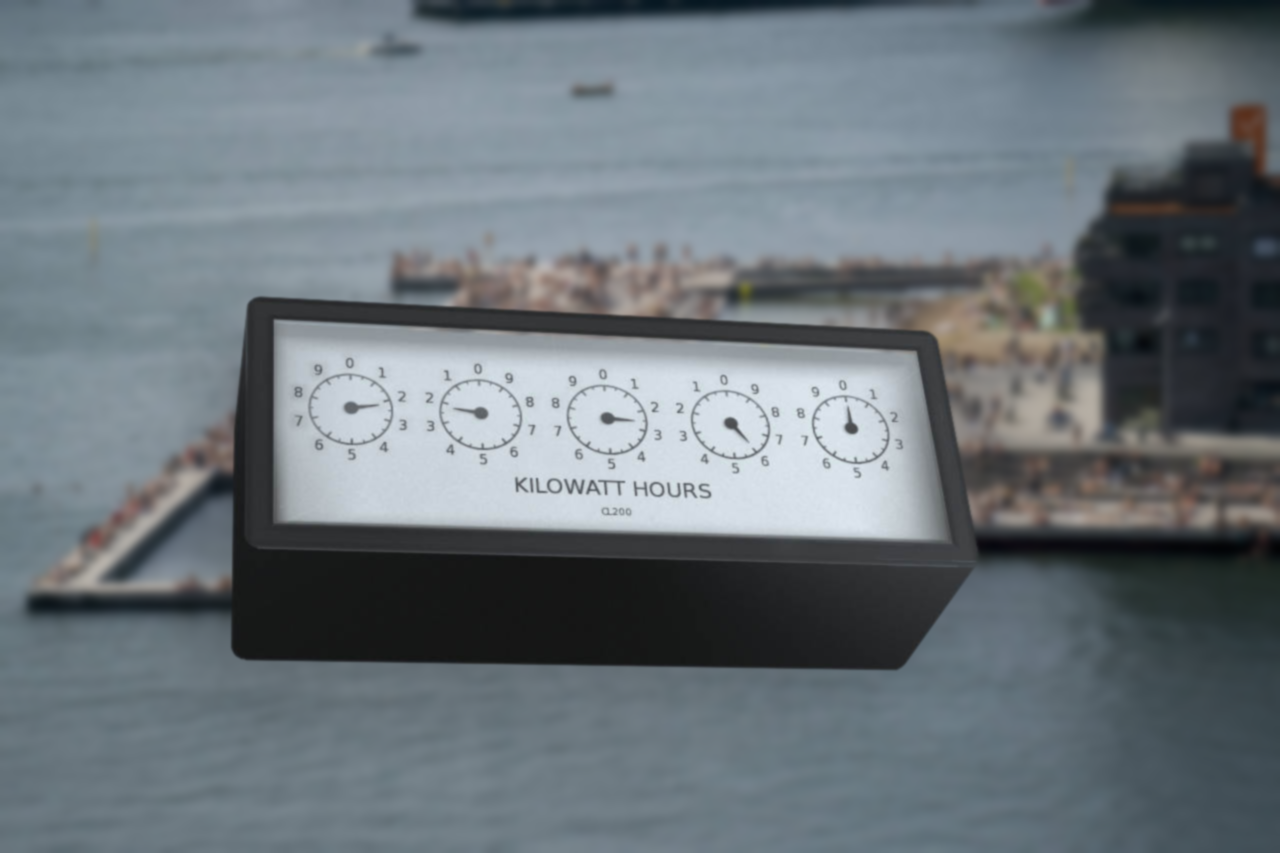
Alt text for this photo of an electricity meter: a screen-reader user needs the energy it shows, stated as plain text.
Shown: 22260 kWh
